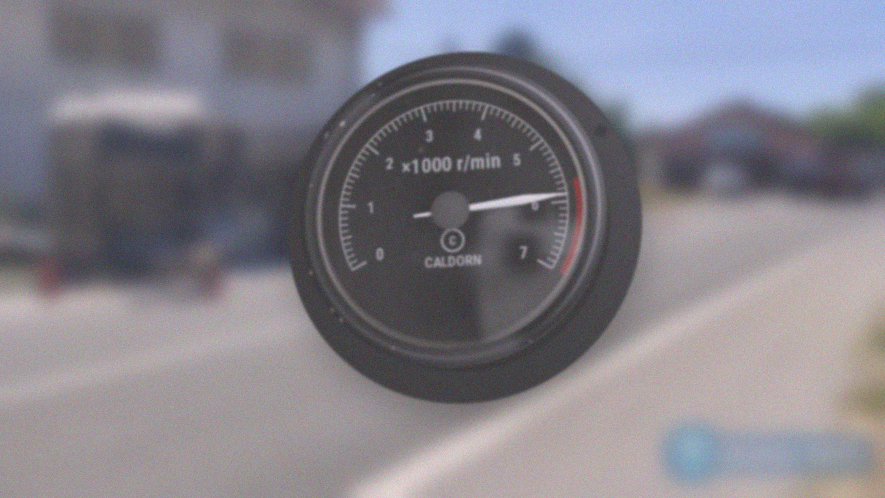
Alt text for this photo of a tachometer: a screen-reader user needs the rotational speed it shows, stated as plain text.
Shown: 5900 rpm
